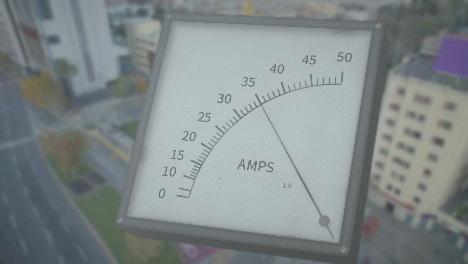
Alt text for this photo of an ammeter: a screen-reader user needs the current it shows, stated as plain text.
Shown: 35 A
